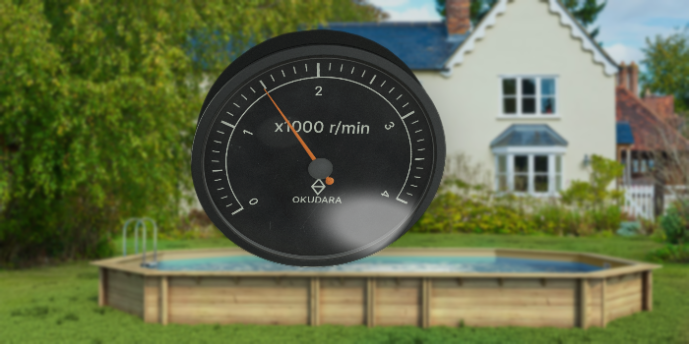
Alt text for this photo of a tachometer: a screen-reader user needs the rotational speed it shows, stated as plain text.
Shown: 1500 rpm
